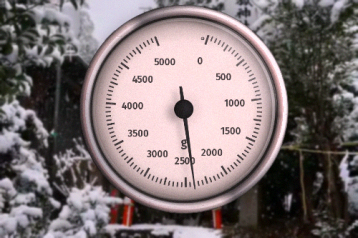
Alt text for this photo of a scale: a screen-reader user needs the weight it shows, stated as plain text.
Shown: 2400 g
